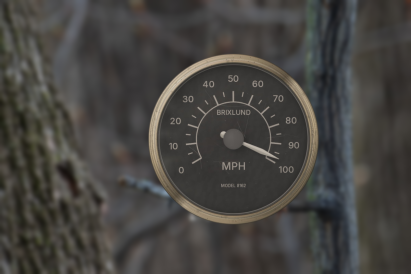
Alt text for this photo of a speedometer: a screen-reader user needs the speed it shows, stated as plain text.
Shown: 97.5 mph
